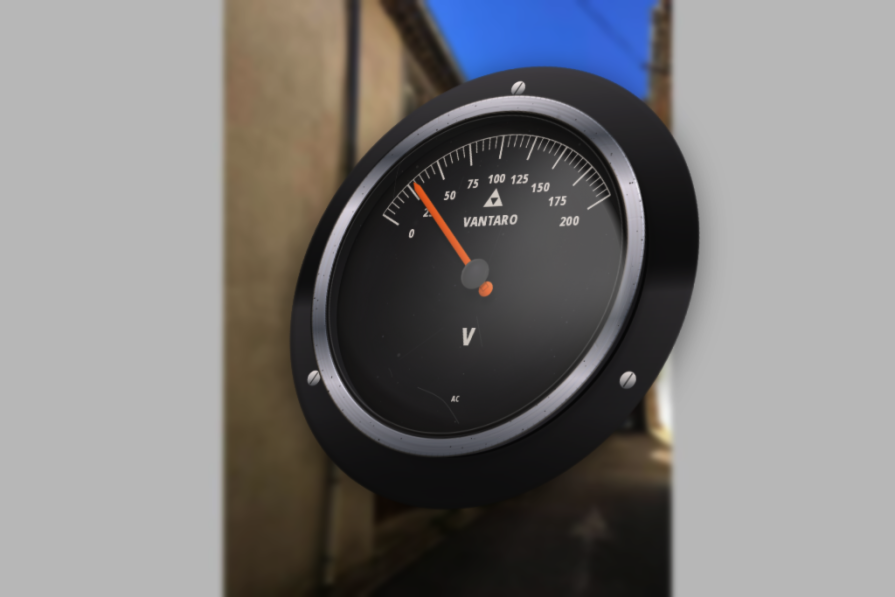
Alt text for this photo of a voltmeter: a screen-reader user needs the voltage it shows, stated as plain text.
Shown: 30 V
